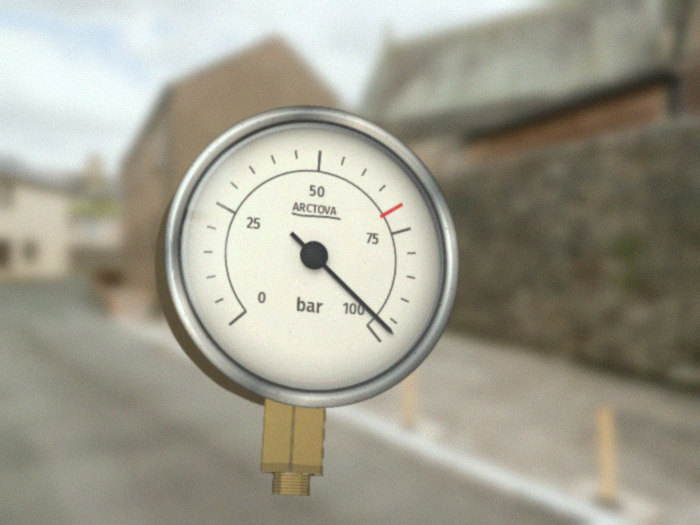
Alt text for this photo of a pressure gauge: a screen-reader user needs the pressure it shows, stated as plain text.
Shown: 97.5 bar
